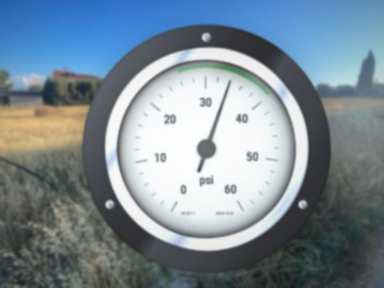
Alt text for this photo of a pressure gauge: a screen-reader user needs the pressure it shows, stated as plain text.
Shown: 34 psi
